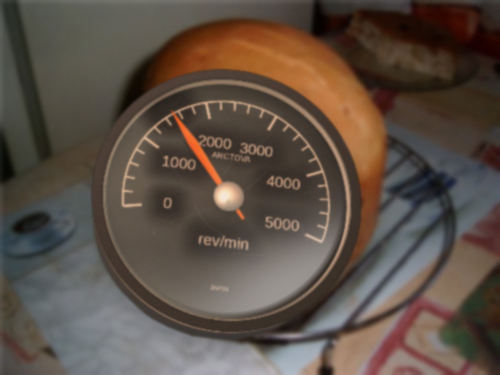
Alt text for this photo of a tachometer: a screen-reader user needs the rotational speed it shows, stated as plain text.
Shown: 1500 rpm
